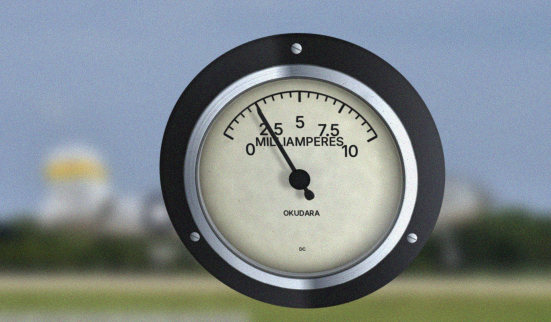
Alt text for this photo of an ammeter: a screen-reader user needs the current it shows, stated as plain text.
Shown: 2.5 mA
